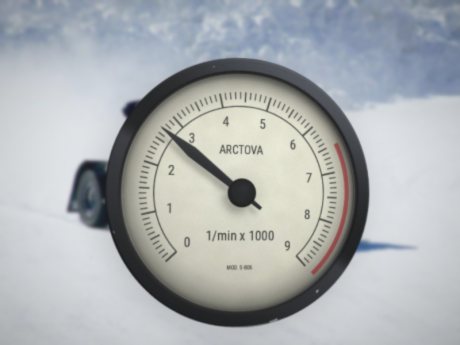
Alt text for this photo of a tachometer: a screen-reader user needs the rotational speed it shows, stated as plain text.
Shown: 2700 rpm
